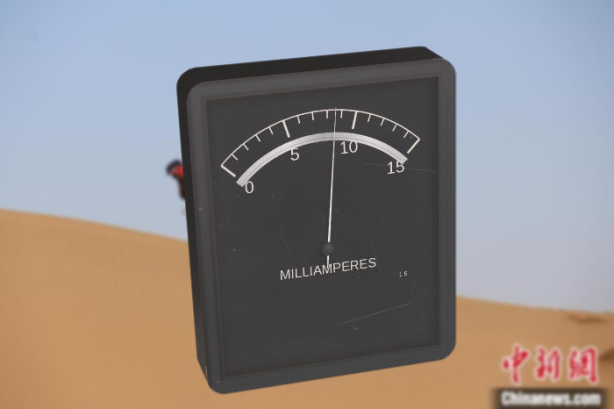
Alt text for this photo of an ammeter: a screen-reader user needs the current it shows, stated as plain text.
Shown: 8.5 mA
